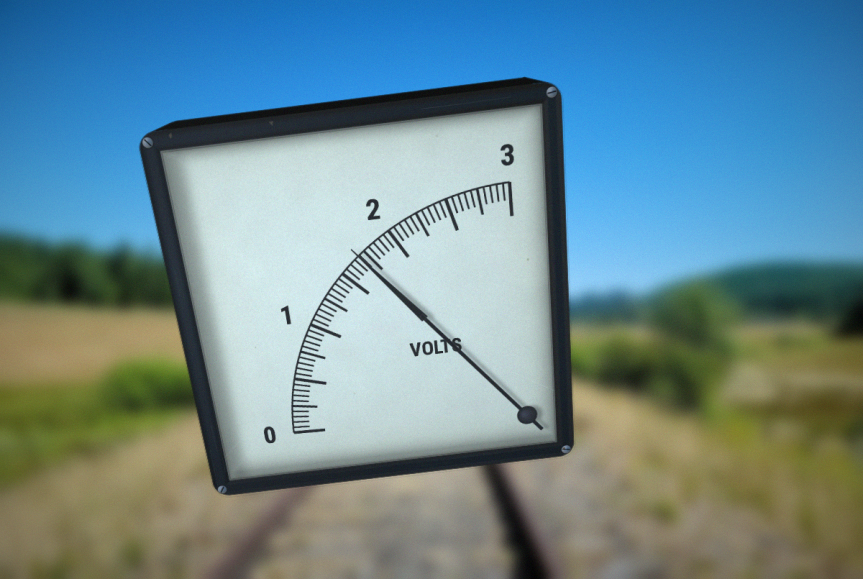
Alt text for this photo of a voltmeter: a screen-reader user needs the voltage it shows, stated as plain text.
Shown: 1.7 V
